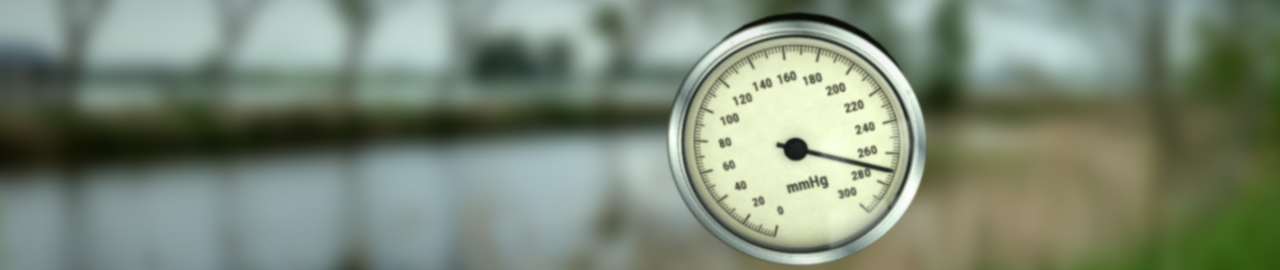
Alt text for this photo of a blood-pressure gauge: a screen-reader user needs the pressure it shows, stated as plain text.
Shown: 270 mmHg
